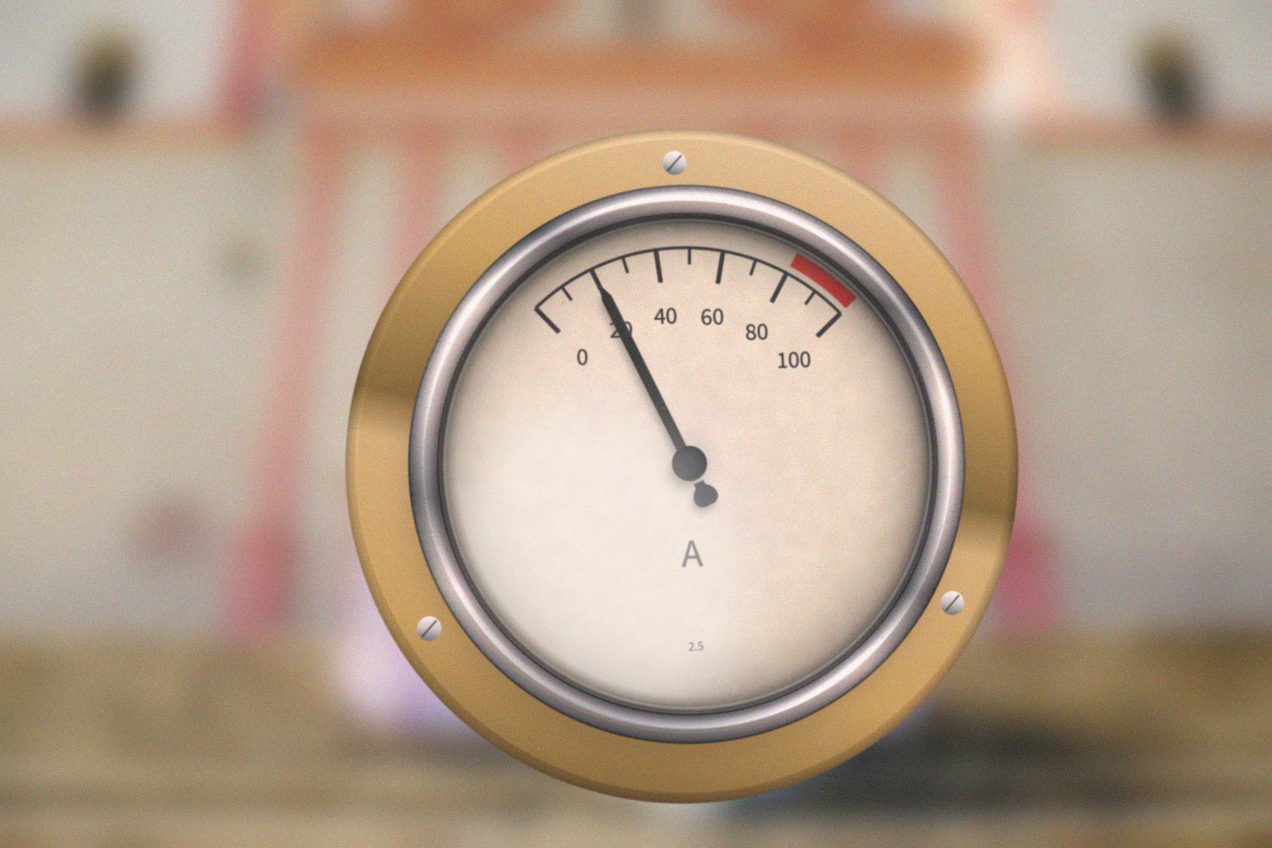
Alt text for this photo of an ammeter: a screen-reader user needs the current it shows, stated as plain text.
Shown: 20 A
